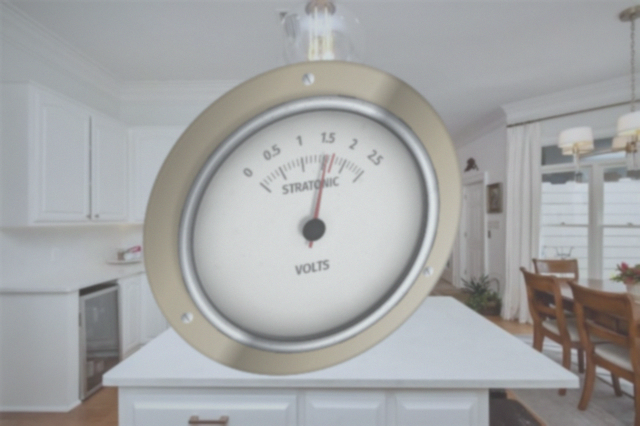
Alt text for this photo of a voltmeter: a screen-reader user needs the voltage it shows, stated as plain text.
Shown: 1.5 V
